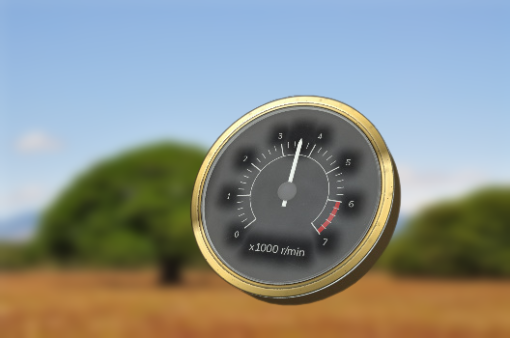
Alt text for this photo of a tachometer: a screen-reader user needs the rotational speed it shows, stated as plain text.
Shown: 3600 rpm
